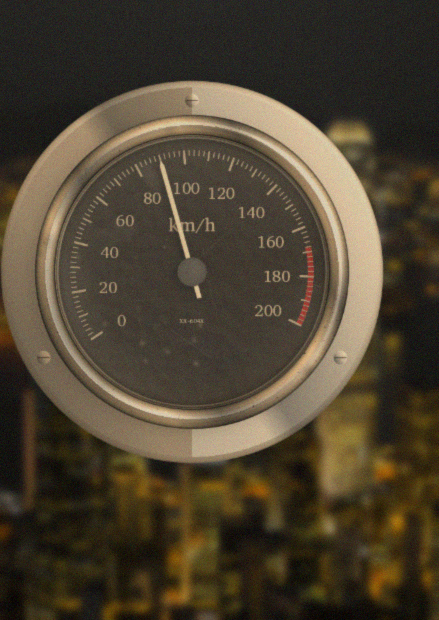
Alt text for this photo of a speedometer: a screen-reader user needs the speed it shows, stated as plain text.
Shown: 90 km/h
